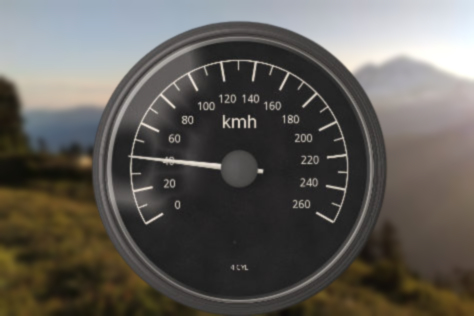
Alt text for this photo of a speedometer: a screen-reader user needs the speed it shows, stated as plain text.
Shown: 40 km/h
